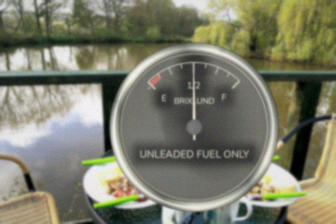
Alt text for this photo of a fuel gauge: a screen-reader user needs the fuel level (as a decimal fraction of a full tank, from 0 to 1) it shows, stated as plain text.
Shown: 0.5
